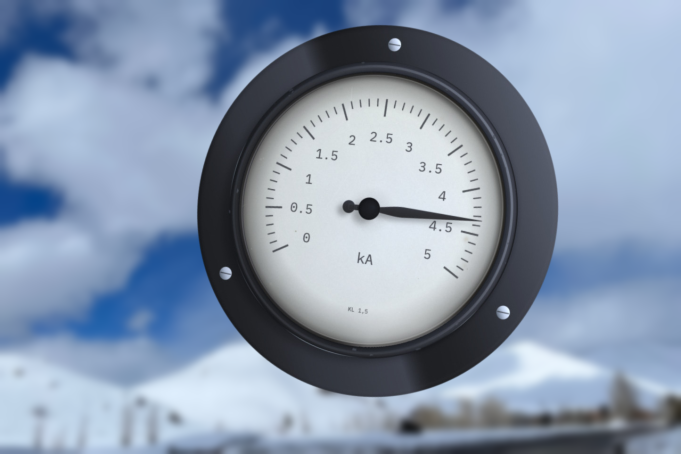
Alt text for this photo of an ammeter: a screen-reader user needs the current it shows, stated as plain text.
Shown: 4.35 kA
